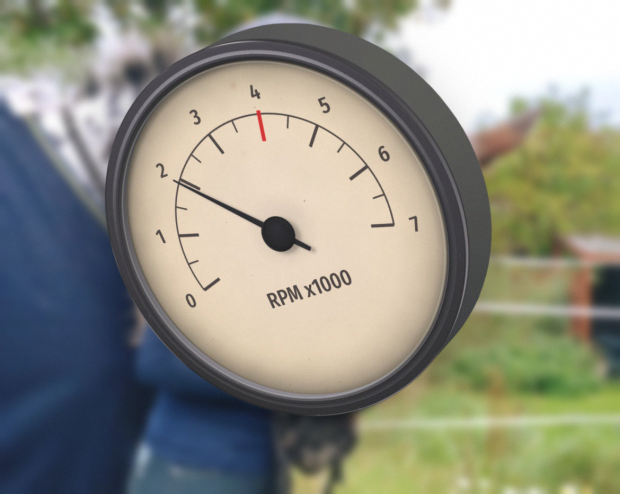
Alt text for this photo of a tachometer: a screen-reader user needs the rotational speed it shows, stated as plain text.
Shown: 2000 rpm
